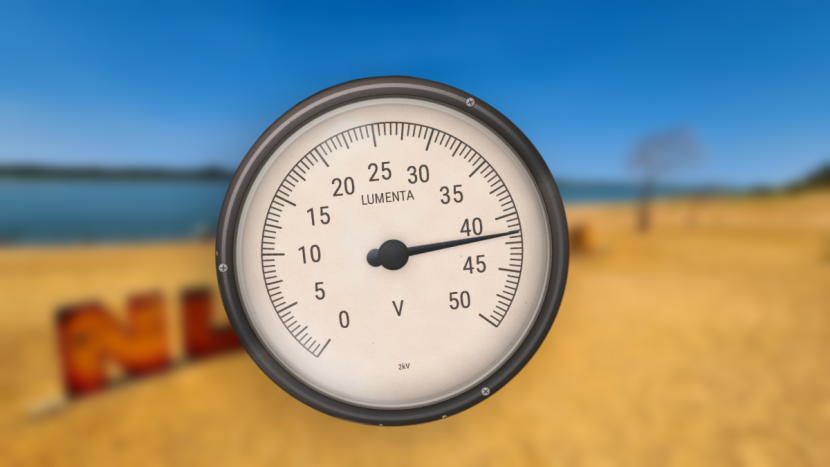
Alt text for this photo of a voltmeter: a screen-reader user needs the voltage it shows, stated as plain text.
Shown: 41.5 V
